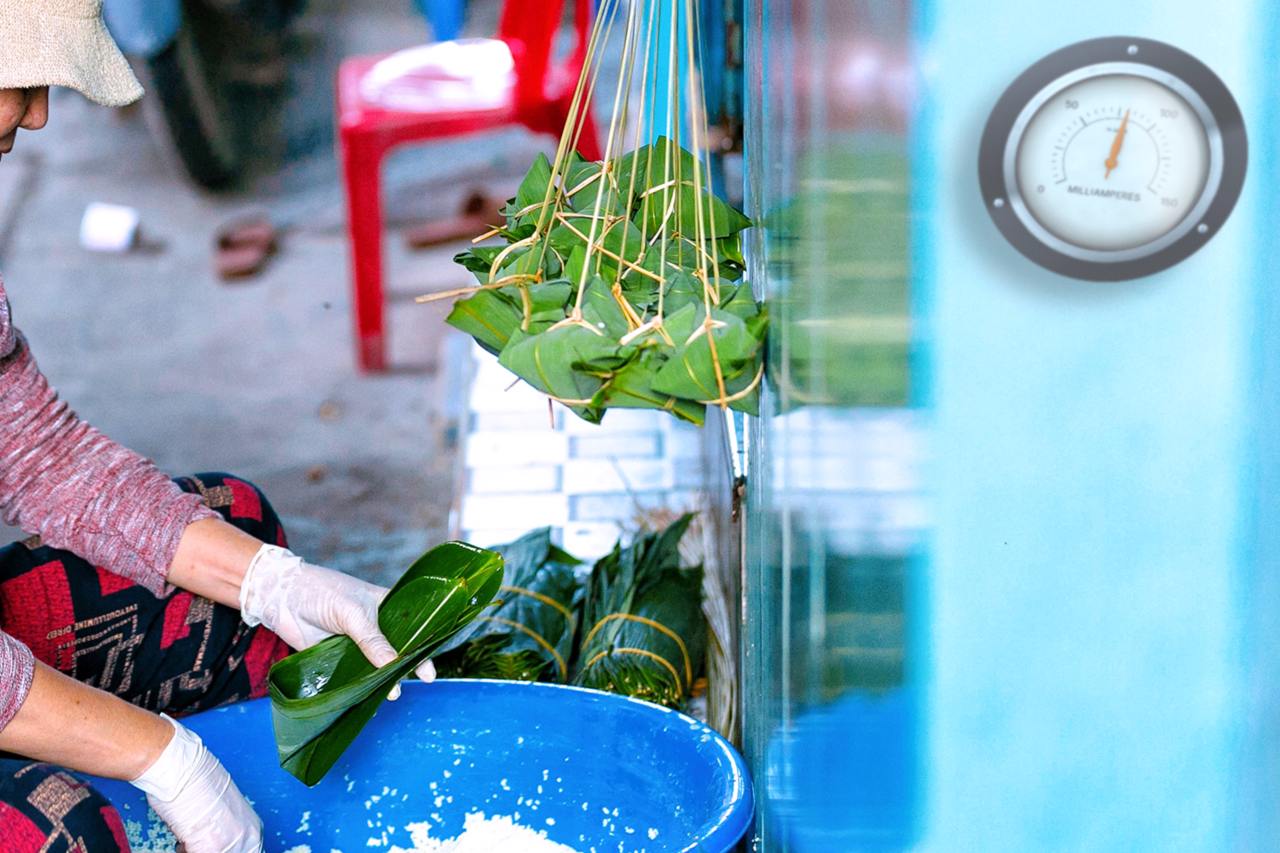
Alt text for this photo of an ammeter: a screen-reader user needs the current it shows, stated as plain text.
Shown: 80 mA
